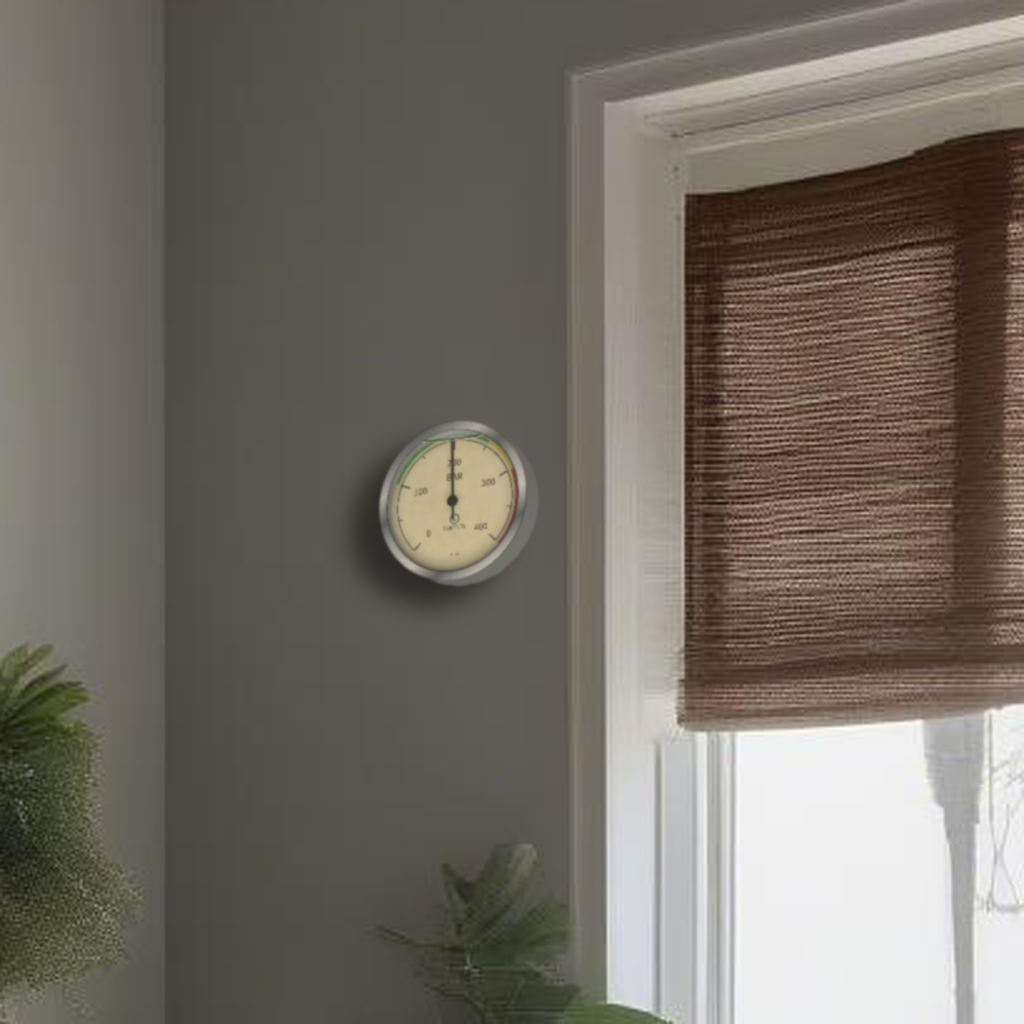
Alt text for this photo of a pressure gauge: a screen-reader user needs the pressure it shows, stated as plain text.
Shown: 200 bar
